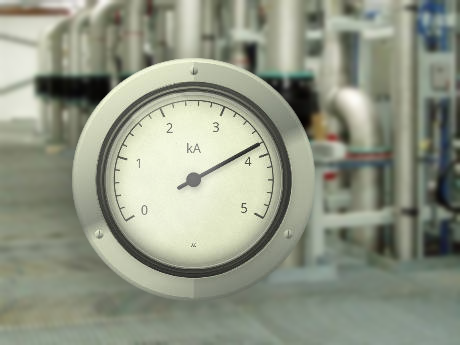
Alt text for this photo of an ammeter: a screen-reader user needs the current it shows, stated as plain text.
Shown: 3.8 kA
